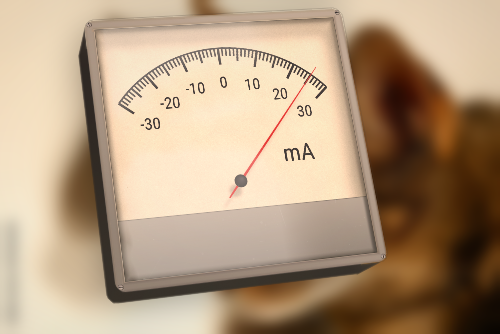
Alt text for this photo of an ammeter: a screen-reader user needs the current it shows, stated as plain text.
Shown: 25 mA
